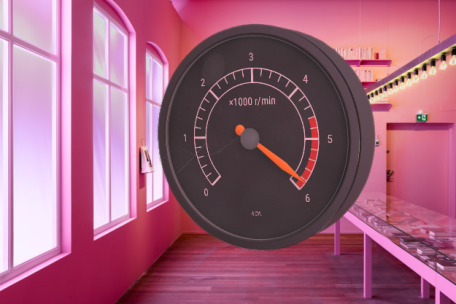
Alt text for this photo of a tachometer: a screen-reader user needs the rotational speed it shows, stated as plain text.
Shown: 5800 rpm
